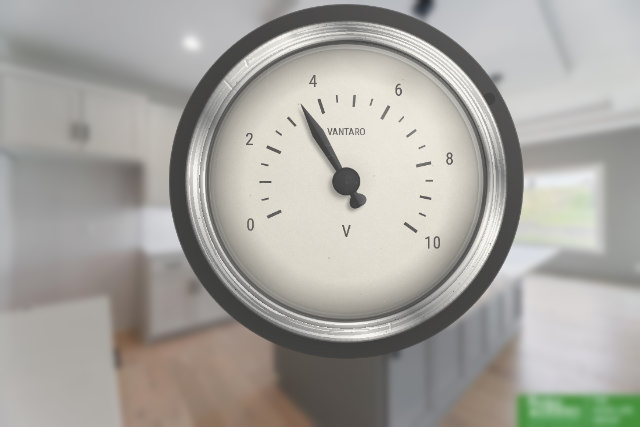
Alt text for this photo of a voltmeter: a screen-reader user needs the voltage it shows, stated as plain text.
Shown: 3.5 V
